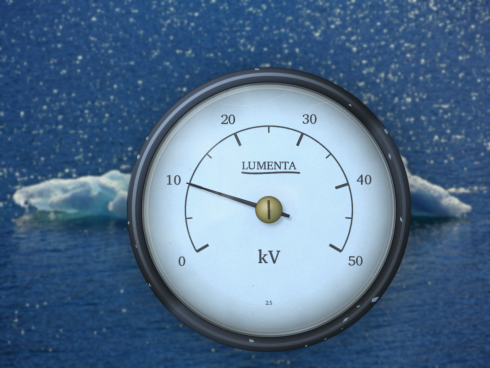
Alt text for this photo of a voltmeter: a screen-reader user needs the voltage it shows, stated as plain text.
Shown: 10 kV
